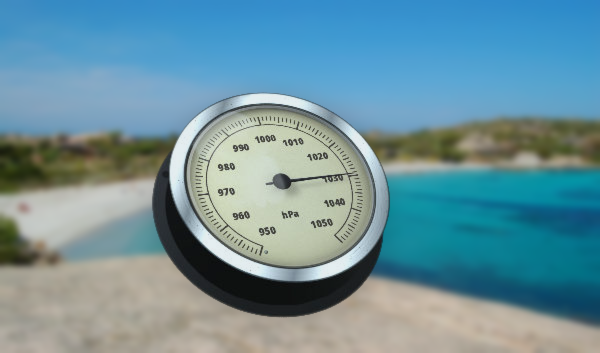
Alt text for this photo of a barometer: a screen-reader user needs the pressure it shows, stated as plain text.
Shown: 1030 hPa
